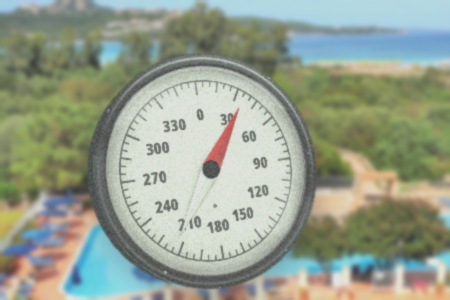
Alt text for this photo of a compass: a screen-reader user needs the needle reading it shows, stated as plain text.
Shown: 35 °
